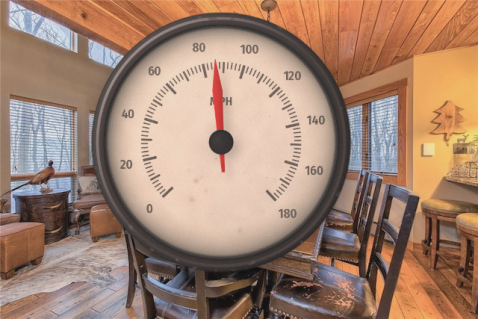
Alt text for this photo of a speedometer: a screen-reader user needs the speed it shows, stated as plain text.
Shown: 86 mph
